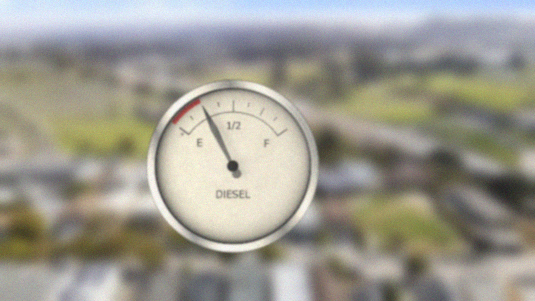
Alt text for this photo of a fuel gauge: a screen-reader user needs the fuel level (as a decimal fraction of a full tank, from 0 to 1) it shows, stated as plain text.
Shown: 0.25
